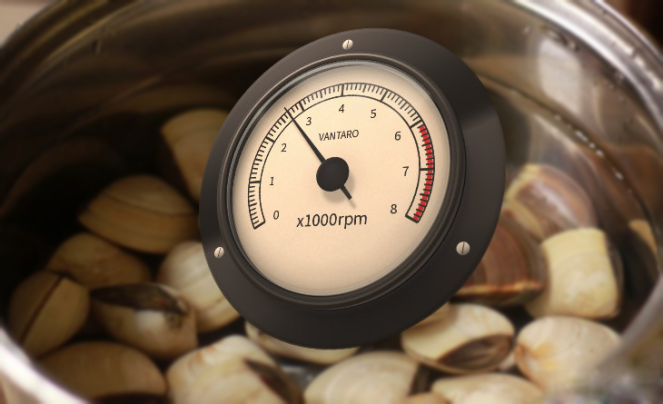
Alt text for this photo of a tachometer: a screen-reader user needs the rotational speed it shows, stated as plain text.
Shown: 2700 rpm
